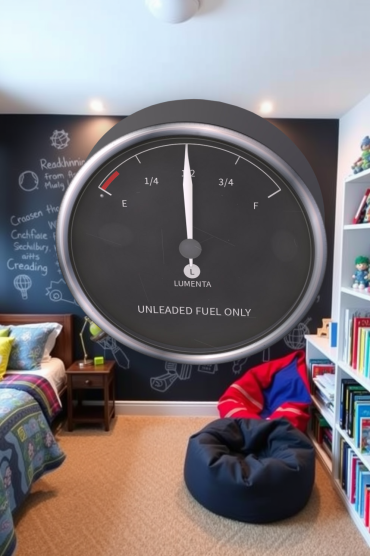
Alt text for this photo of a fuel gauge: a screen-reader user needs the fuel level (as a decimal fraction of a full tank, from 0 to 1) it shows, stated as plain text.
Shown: 0.5
